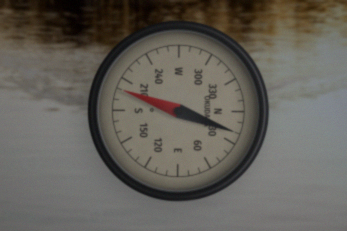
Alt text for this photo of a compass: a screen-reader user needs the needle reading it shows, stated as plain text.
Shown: 200 °
